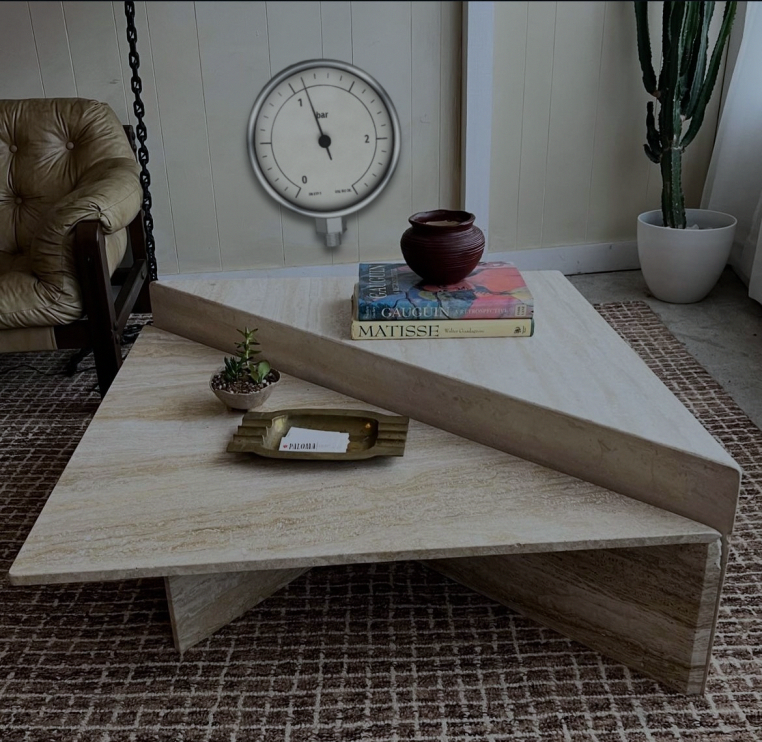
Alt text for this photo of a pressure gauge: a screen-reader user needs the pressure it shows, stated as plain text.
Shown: 1.1 bar
